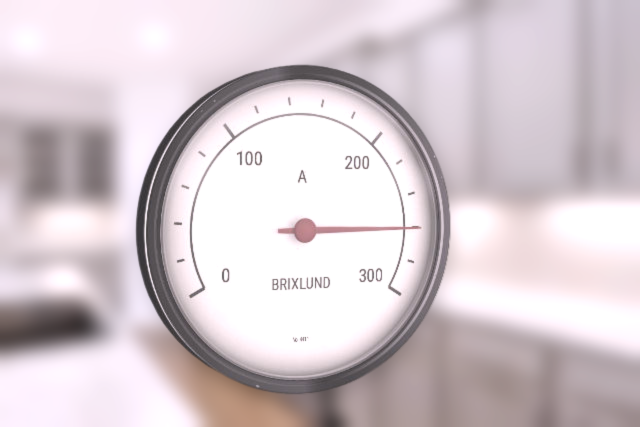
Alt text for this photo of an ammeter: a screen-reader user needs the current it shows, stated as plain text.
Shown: 260 A
